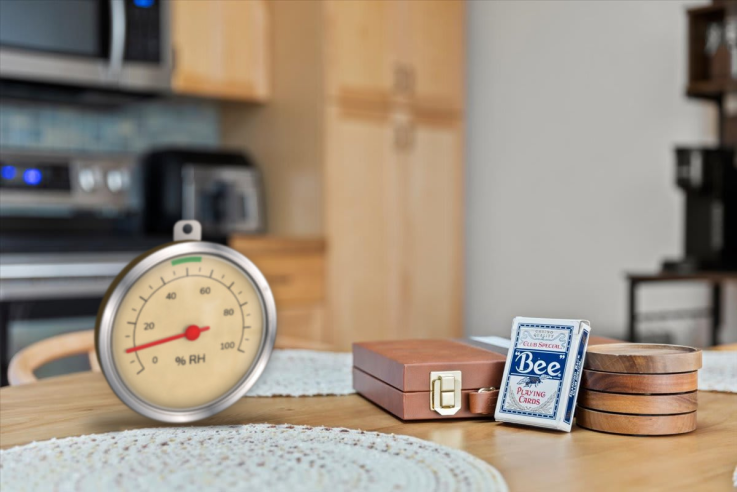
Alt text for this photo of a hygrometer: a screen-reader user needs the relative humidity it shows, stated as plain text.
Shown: 10 %
